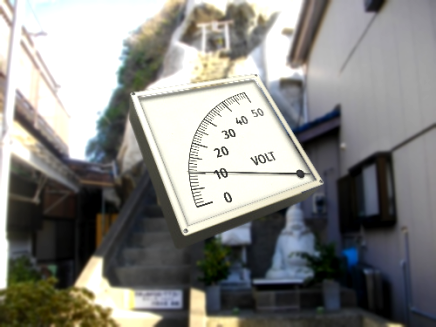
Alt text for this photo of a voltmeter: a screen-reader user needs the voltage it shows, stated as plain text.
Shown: 10 V
